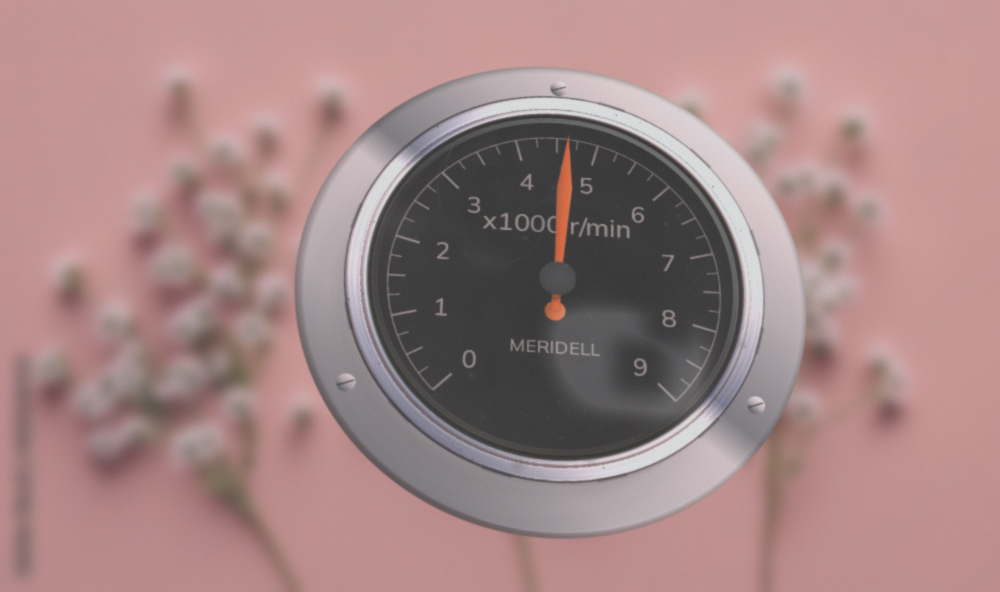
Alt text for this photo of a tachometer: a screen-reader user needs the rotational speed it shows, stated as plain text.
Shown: 4625 rpm
